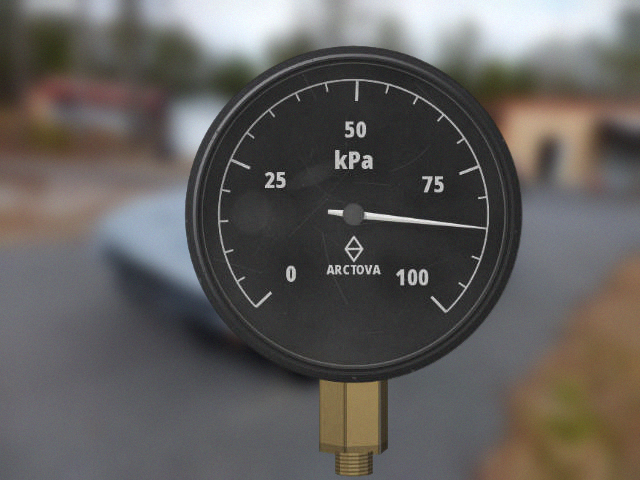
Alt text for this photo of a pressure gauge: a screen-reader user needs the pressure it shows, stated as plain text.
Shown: 85 kPa
